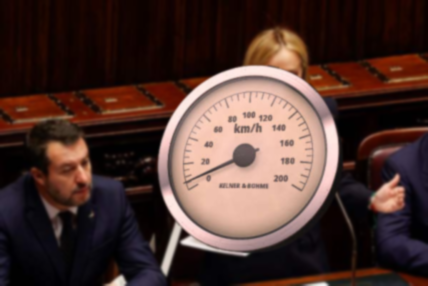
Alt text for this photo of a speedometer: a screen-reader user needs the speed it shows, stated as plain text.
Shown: 5 km/h
